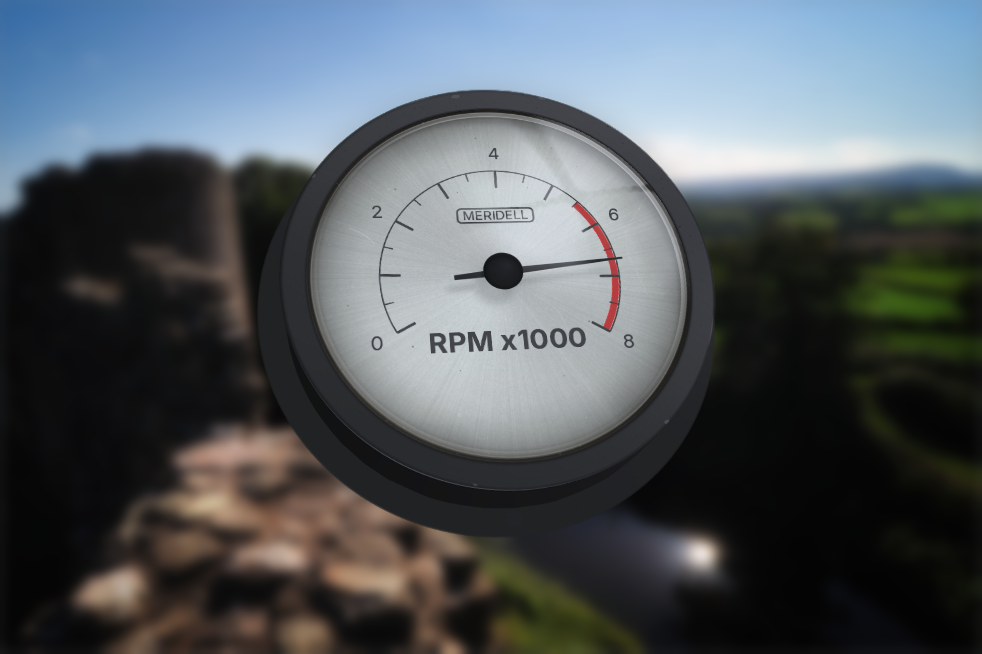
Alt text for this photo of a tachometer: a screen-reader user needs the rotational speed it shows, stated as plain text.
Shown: 6750 rpm
